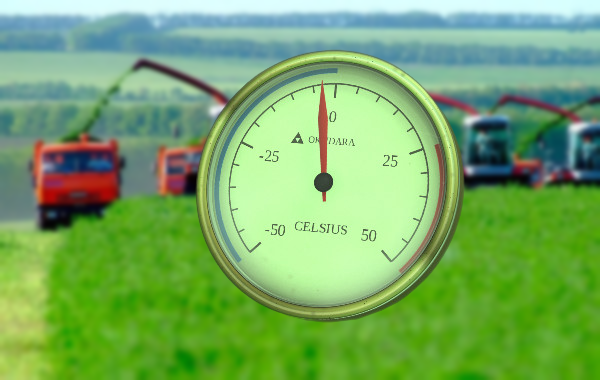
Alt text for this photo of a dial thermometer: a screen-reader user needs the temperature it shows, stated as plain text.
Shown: -2.5 °C
